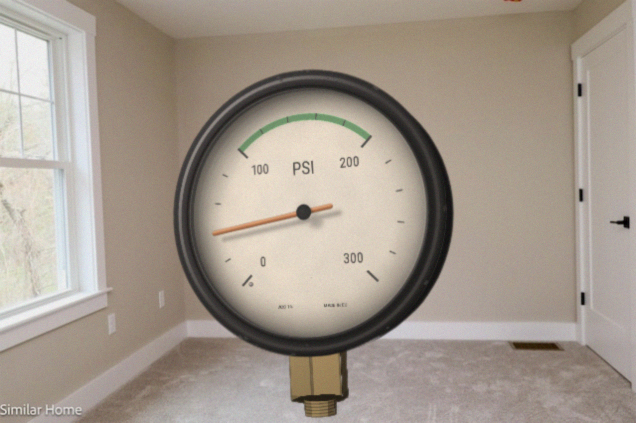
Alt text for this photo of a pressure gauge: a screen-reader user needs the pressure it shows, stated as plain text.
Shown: 40 psi
